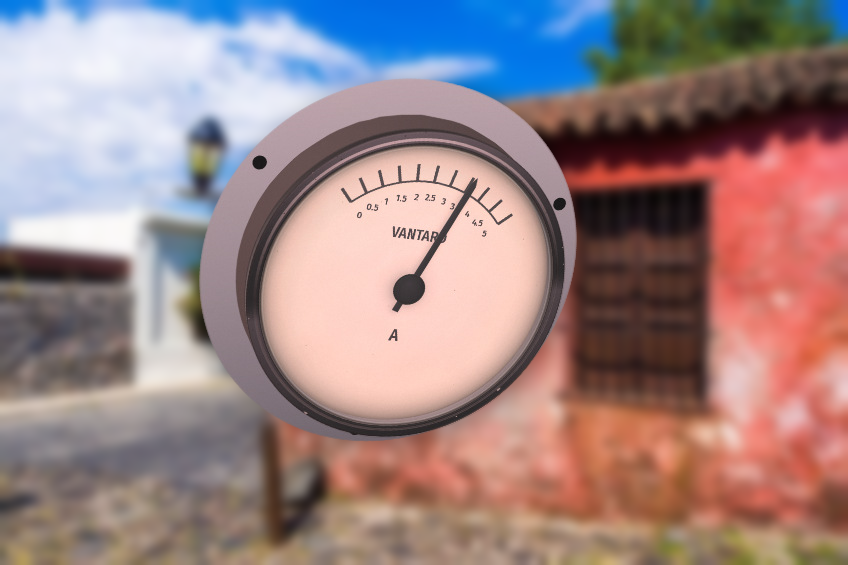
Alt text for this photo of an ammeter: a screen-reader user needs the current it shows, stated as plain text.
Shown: 3.5 A
